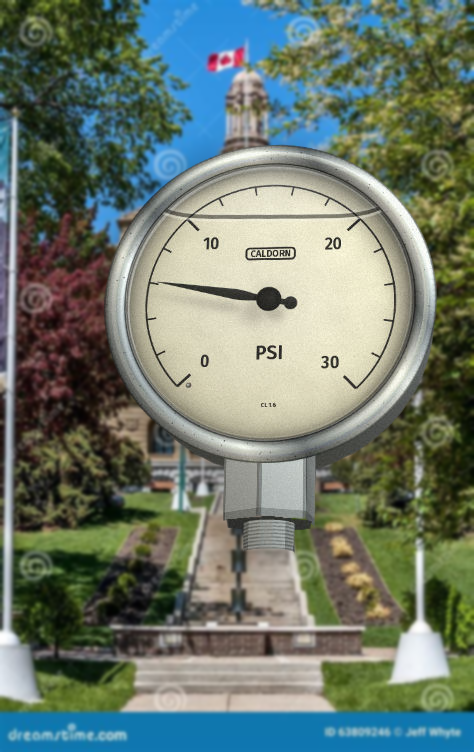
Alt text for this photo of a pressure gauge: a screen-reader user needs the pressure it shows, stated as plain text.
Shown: 6 psi
